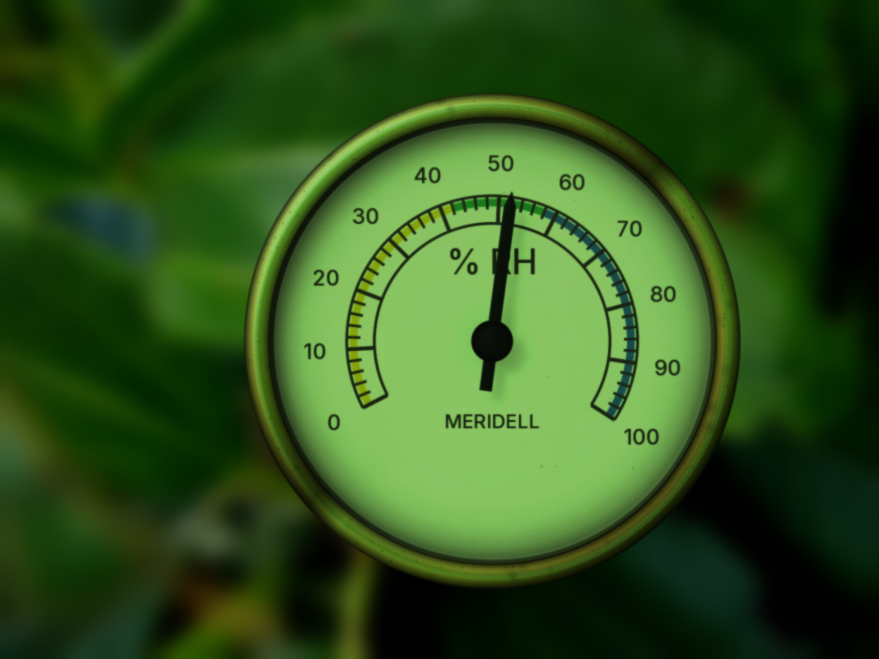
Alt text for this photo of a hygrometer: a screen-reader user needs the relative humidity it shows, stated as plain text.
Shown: 52 %
